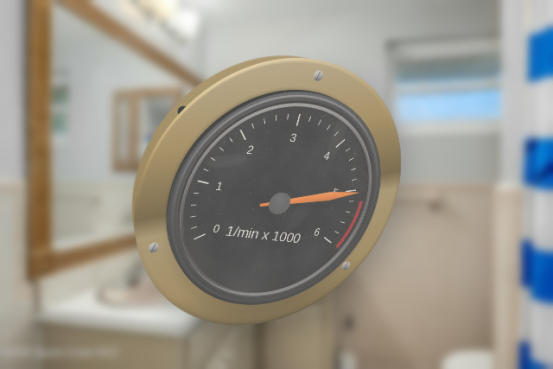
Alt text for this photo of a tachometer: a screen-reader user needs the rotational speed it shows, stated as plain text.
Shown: 5000 rpm
